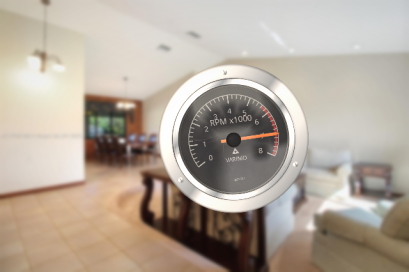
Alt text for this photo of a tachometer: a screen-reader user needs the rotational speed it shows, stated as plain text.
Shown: 7000 rpm
